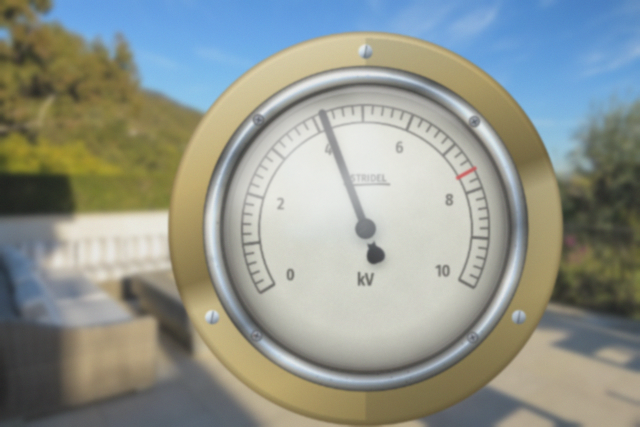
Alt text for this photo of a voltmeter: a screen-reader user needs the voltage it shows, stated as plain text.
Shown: 4.2 kV
